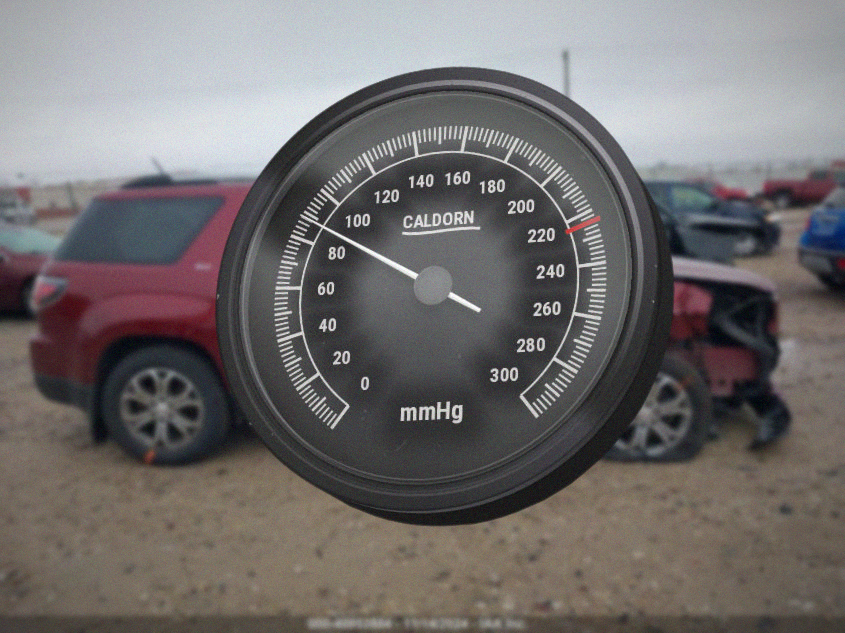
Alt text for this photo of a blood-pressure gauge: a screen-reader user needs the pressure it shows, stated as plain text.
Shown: 88 mmHg
